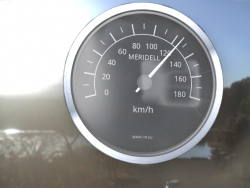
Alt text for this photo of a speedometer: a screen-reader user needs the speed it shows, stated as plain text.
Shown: 125 km/h
